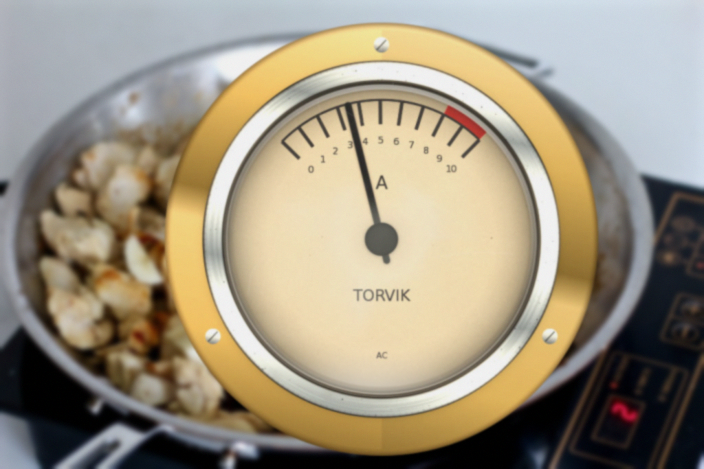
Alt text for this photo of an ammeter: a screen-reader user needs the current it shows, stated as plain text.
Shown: 3.5 A
